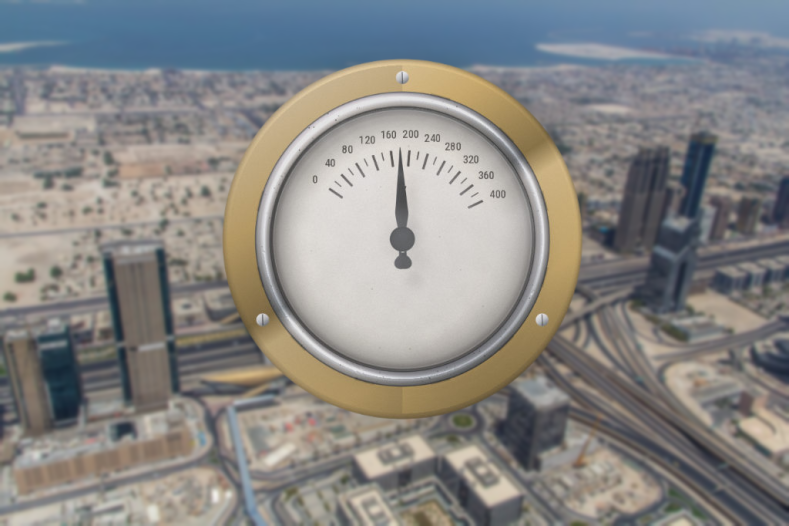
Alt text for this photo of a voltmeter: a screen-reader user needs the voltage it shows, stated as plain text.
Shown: 180 V
